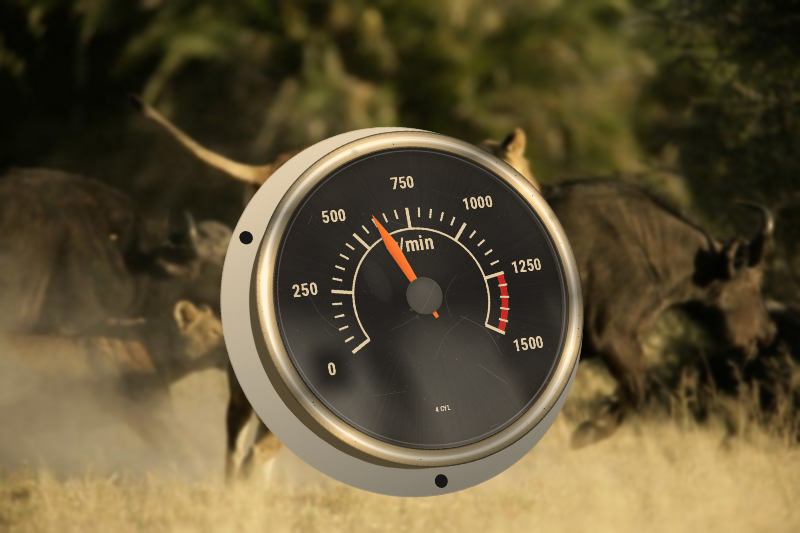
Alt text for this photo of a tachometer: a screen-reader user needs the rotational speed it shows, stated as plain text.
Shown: 600 rpm
